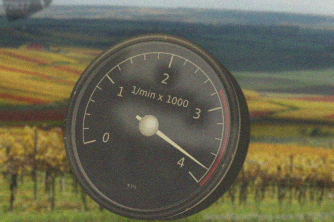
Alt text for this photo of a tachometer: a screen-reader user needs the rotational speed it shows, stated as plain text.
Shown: 3800 rpm
